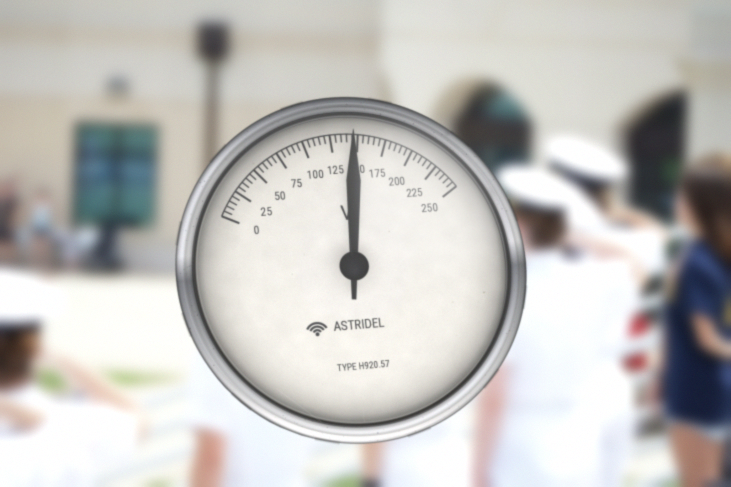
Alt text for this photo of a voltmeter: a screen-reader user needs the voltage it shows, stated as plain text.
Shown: 145 V
